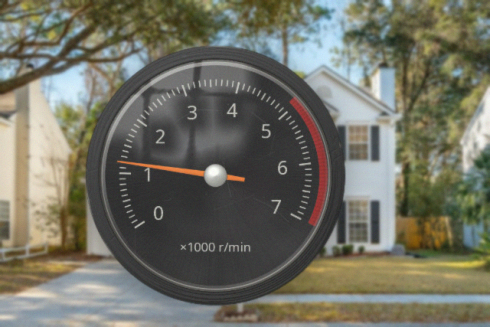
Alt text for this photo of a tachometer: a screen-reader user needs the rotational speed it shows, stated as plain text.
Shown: 1200 rpm
